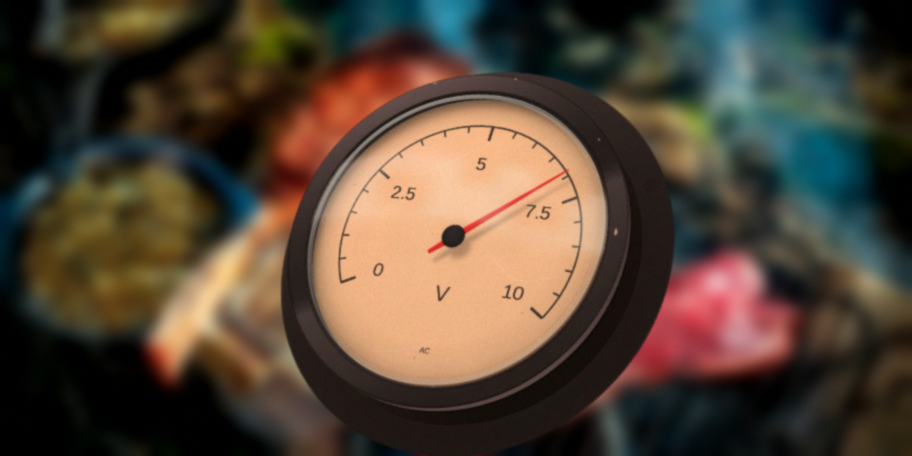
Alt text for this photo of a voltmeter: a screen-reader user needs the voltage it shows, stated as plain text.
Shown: 7 V
